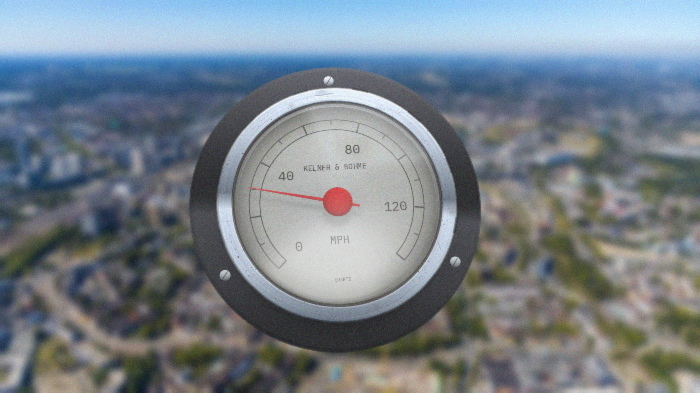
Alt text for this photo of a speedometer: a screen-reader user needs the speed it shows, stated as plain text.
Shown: 30 mph
